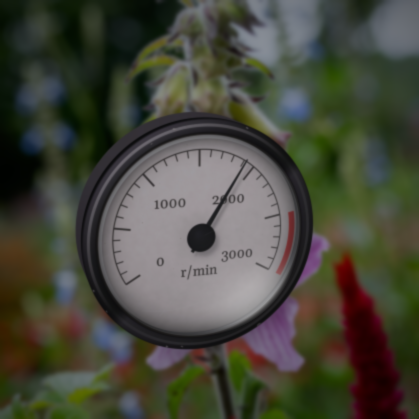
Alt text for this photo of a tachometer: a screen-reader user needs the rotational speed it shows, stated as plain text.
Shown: 1900 rpm
